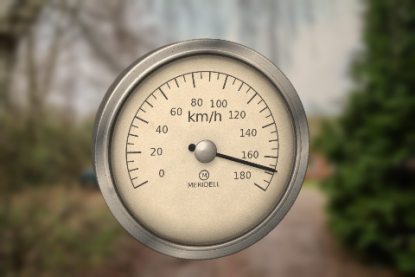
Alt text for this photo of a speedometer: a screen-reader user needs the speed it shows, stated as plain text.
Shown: 167.5 km/h
